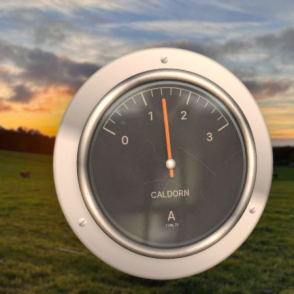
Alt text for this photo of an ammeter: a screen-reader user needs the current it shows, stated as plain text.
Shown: 1.4 A
